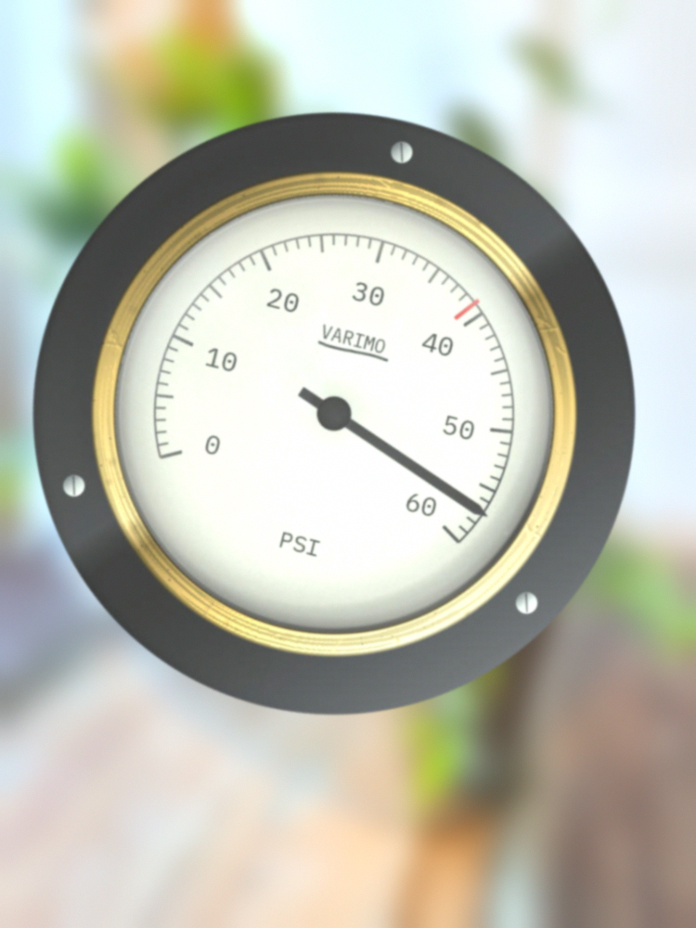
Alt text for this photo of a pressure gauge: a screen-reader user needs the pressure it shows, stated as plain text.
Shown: 57 psi
